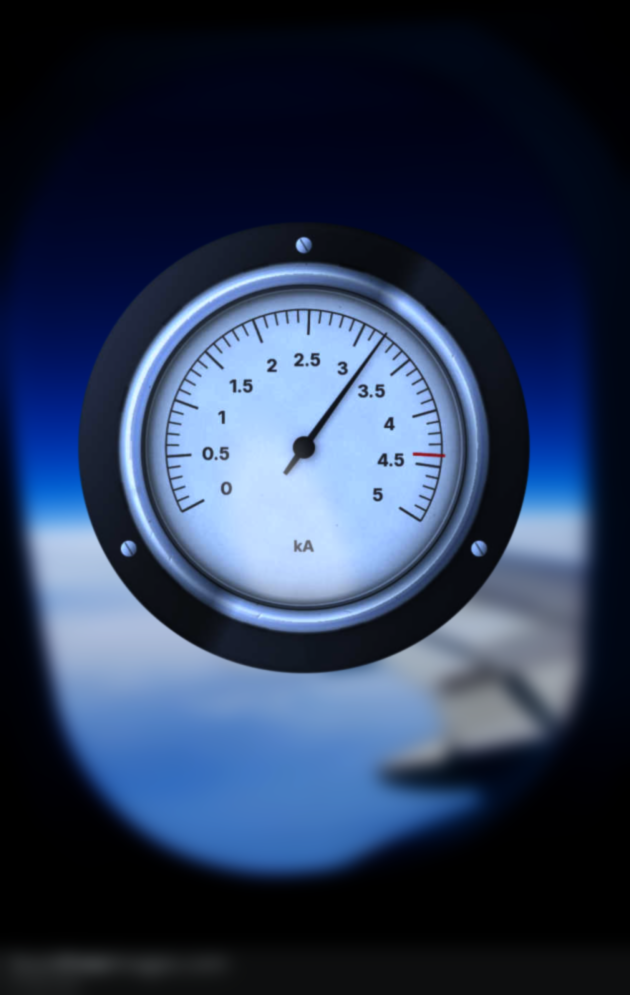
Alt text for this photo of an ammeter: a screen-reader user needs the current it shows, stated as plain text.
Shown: 3.2 kA
